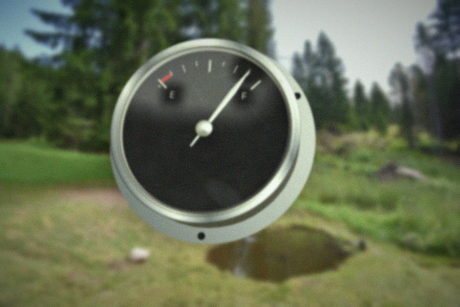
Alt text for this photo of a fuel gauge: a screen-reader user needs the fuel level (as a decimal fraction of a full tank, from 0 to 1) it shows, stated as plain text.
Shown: 0.875
